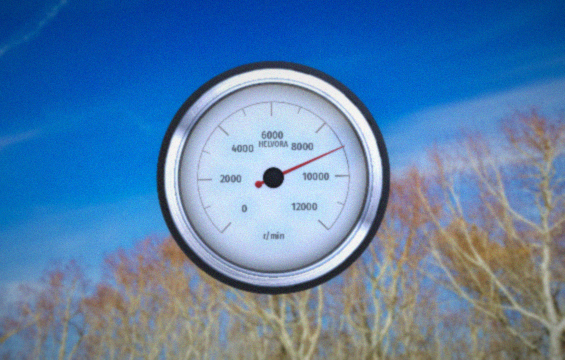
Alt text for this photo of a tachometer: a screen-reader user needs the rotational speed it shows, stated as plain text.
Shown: 9000 rpm
